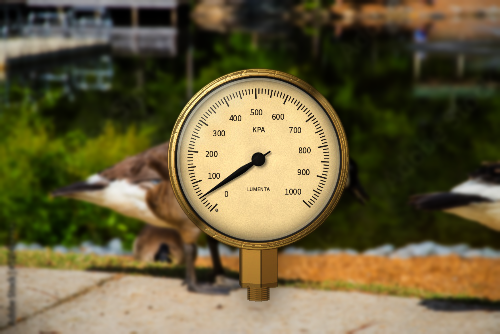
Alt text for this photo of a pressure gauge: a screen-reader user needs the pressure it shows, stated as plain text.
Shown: 50 kPa
